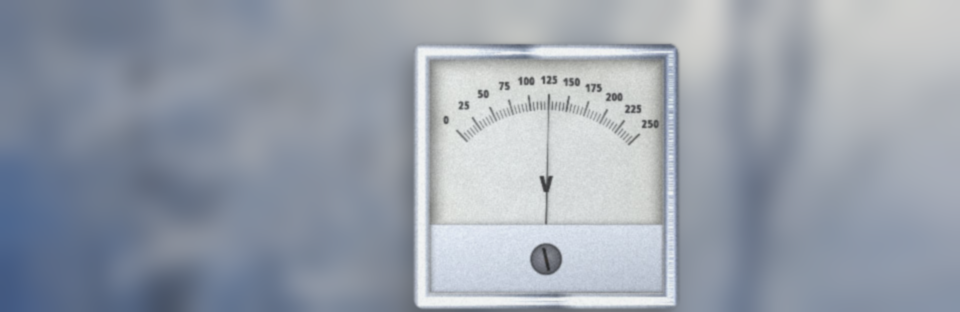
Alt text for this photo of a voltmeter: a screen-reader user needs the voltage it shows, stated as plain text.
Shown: 125 V
